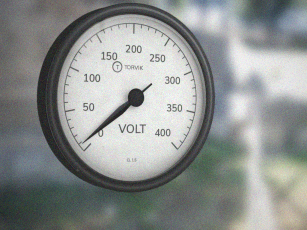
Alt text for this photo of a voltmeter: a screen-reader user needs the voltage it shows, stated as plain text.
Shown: 10 V
